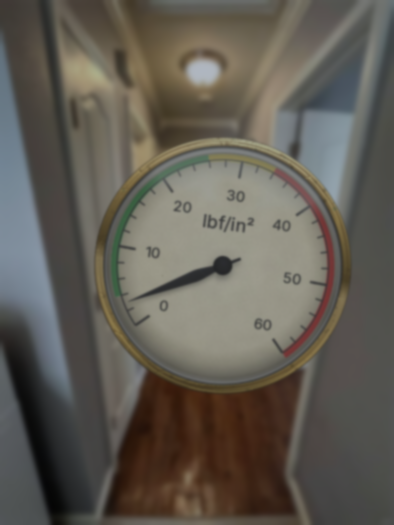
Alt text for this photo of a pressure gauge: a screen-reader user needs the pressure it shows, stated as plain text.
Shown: 3 psi
